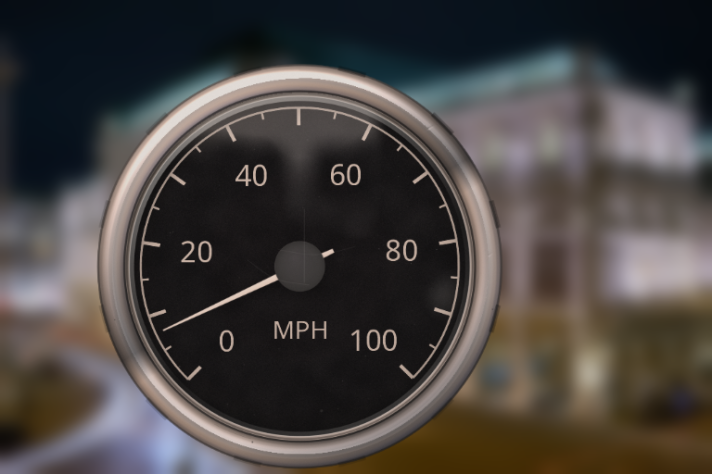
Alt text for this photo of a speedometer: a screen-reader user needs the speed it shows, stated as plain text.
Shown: 7.5 mph
